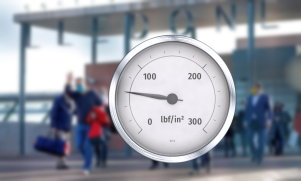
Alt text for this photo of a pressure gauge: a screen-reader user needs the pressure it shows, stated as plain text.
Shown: 60 psi
